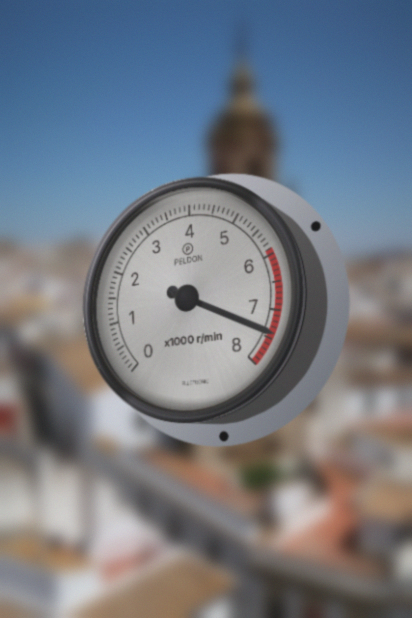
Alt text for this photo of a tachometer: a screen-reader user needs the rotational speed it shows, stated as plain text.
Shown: 7400 rpm
